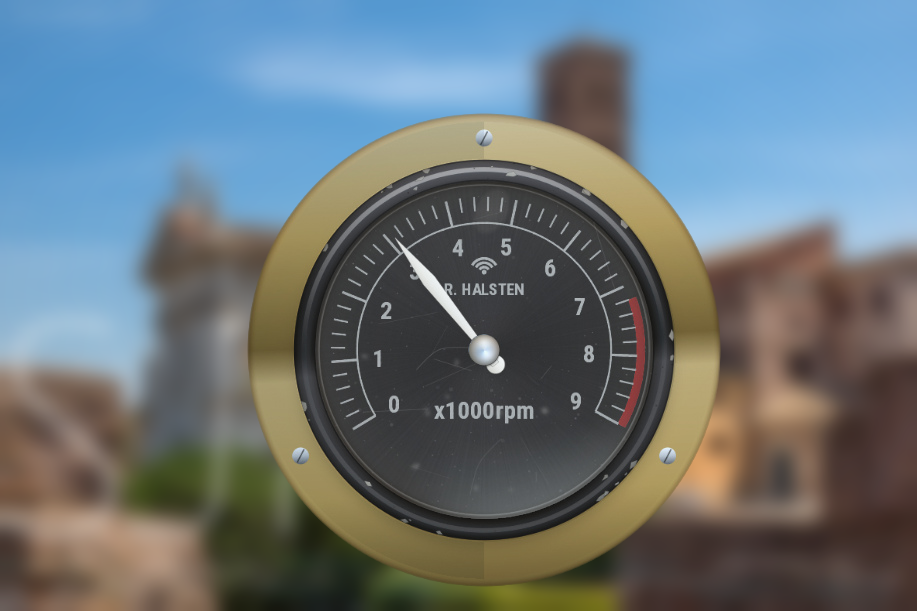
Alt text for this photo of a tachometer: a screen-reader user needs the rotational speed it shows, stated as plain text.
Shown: 3100 rpm
